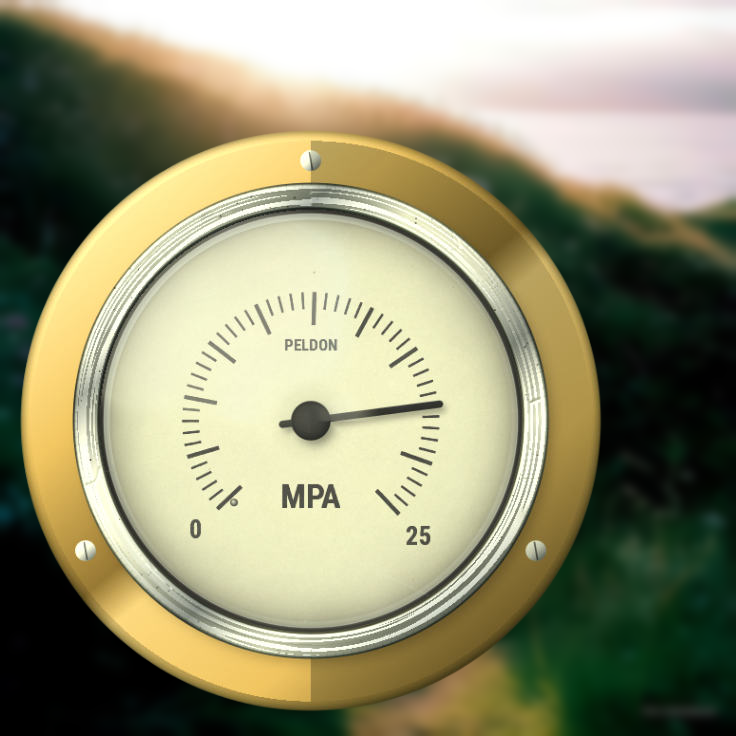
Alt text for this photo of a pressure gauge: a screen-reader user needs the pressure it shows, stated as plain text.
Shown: 20 MPa
